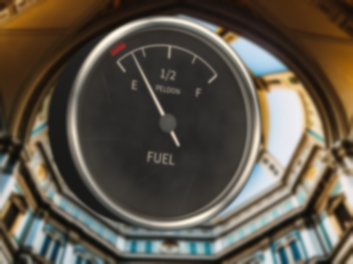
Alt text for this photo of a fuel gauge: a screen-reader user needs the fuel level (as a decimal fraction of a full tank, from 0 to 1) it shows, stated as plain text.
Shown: 0.125
